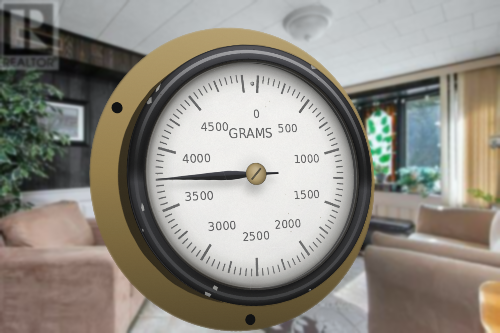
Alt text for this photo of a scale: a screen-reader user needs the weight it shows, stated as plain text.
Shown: 3750 g
